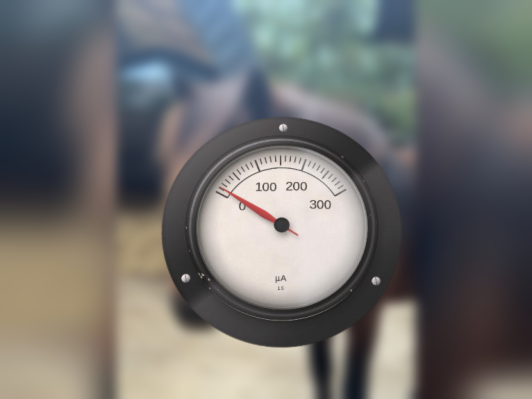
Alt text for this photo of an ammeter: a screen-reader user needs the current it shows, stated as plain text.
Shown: 10 µA
